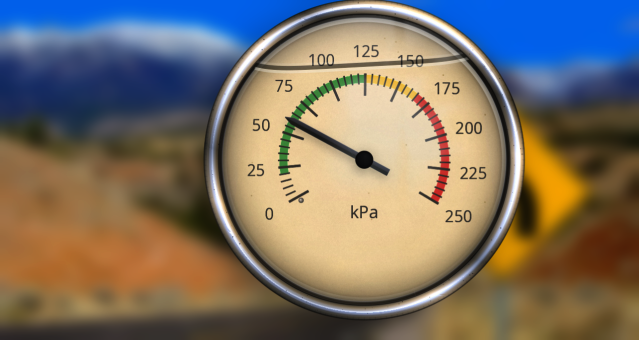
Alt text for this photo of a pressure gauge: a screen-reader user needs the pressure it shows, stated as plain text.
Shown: 60 kPa
